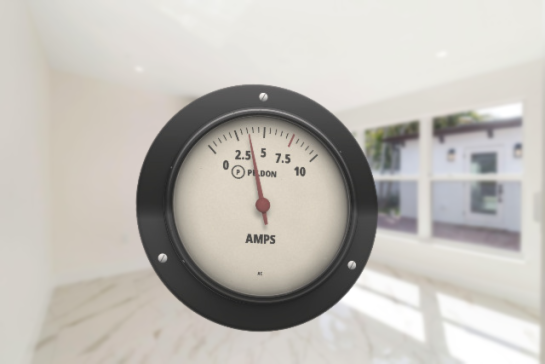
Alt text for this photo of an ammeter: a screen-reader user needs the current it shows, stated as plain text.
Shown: 3.5 A
